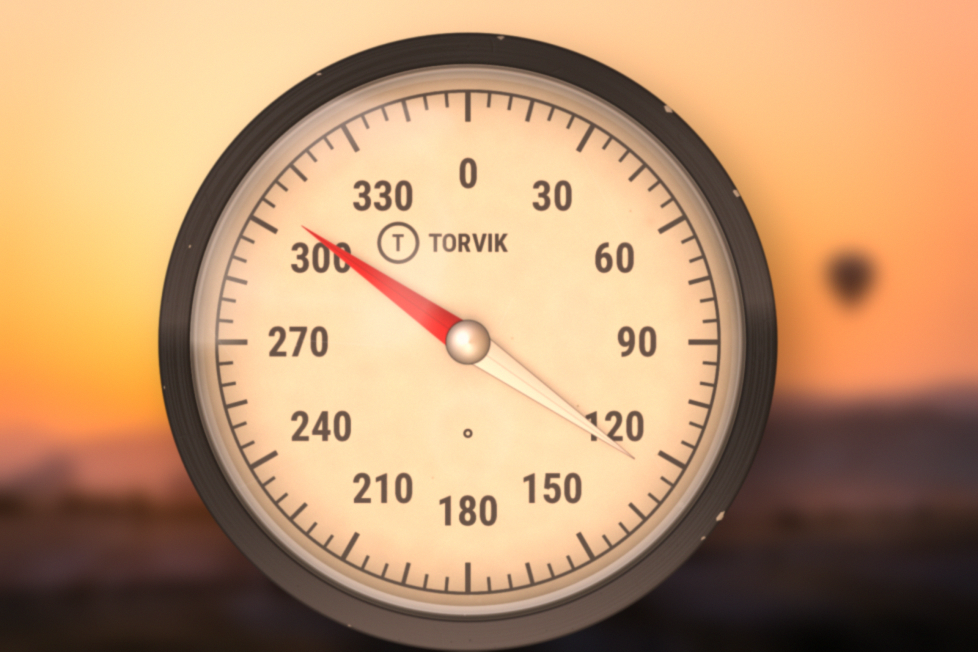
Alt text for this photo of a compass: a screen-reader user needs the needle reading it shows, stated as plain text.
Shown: 305 °
